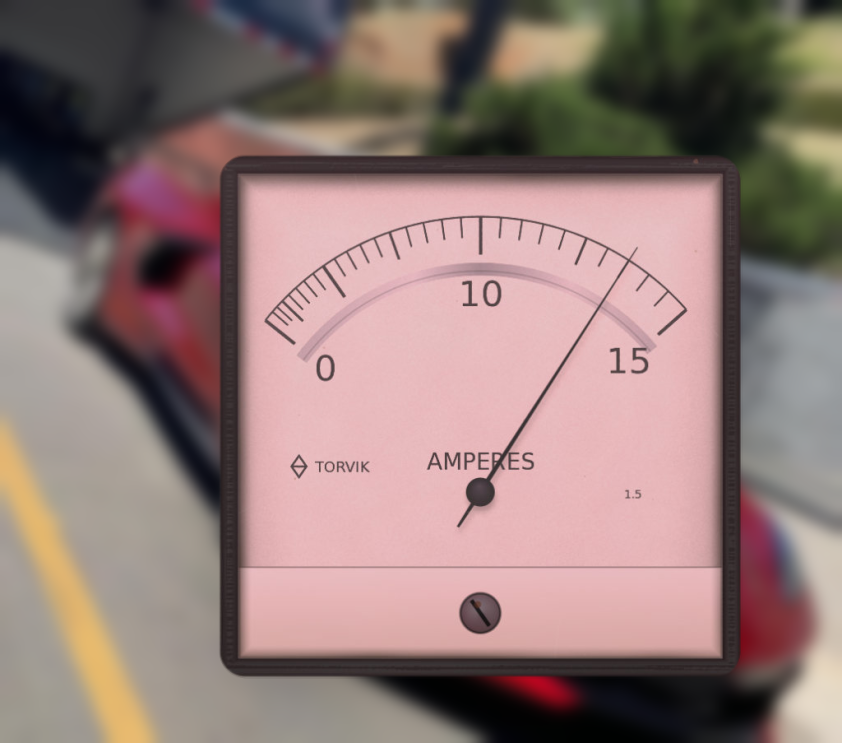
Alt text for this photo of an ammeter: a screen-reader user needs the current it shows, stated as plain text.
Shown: 13.5 A
